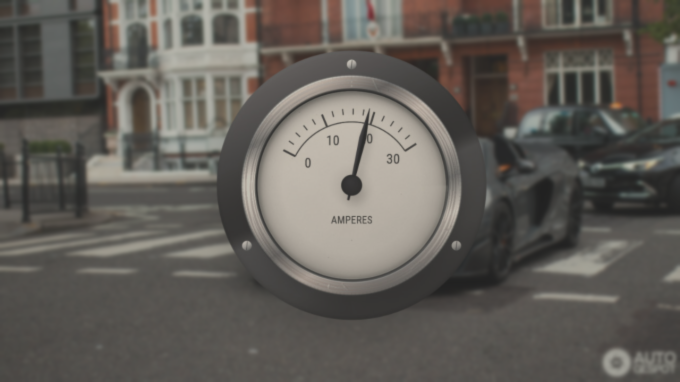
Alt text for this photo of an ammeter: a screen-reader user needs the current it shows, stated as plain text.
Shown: 19 A
